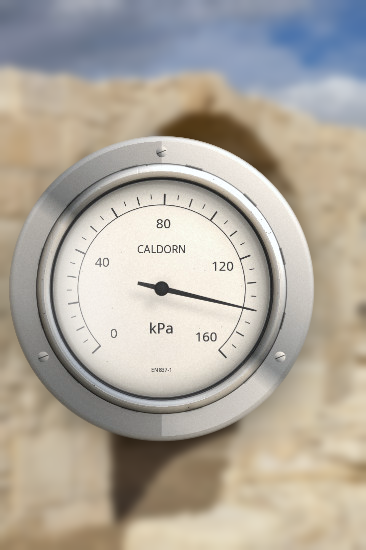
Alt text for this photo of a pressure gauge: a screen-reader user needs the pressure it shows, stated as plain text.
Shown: 140 kPa
